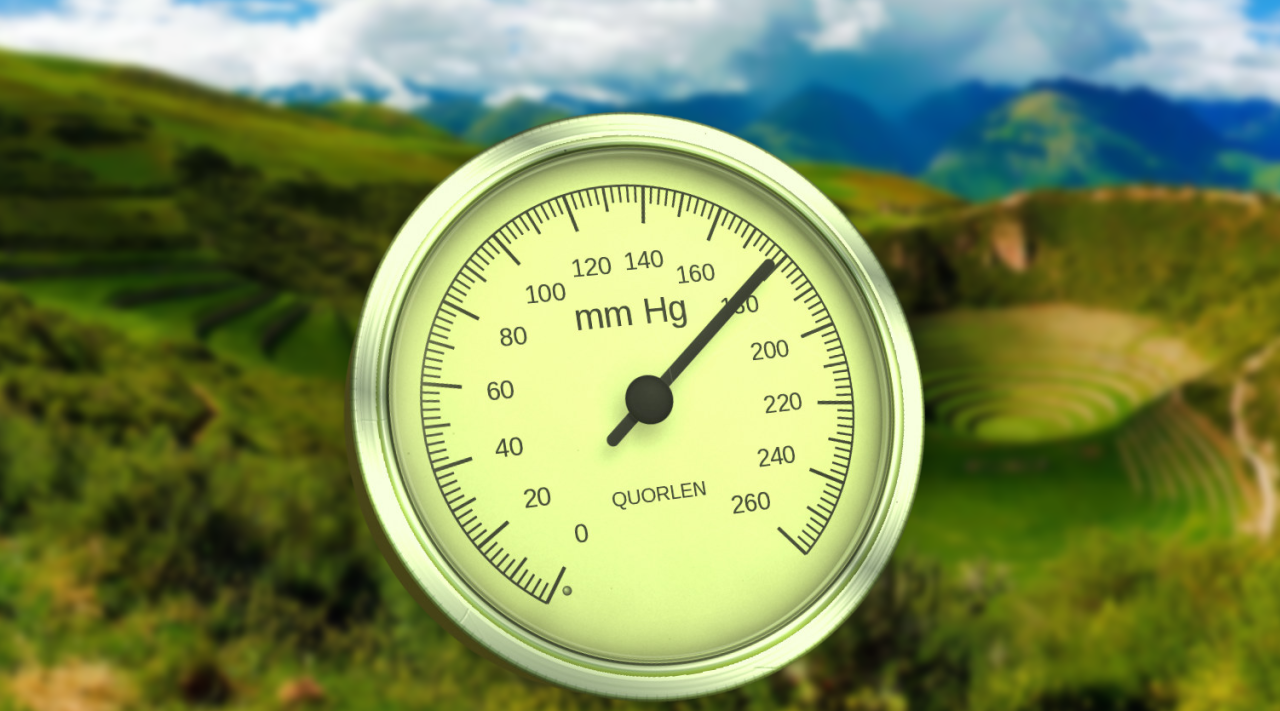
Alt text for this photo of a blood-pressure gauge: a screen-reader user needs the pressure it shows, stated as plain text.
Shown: 178 mmHg
